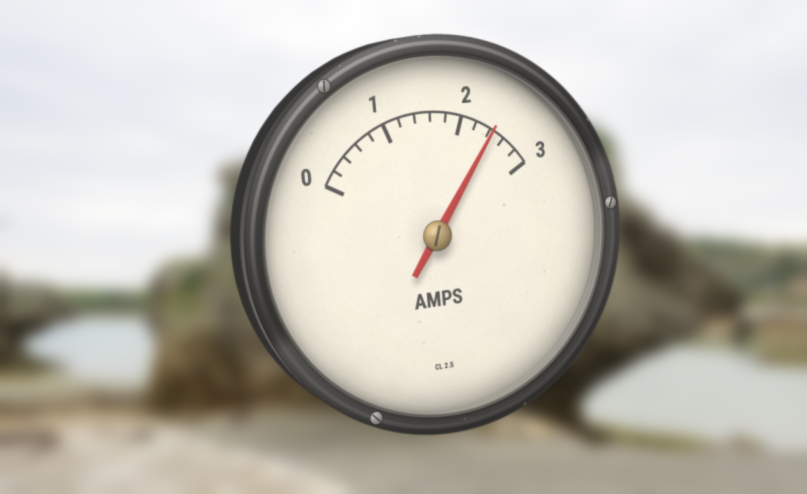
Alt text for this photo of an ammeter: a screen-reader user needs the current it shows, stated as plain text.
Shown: 2.4 A
